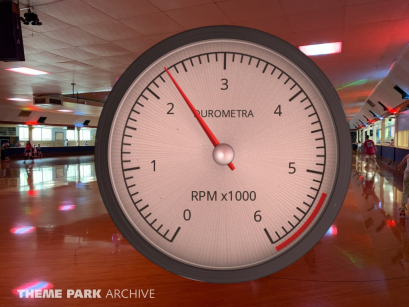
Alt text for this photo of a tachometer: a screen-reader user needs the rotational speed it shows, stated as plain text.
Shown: 2300 rpm
